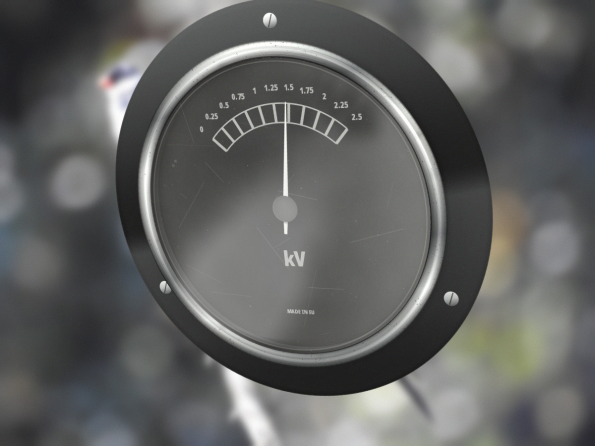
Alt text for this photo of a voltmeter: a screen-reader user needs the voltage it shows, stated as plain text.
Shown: 1.5 kV
